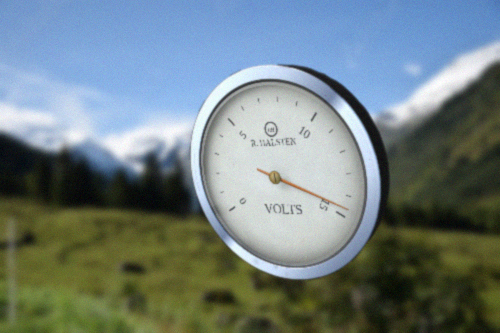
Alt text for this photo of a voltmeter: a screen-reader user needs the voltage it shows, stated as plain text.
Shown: 14.5 V
